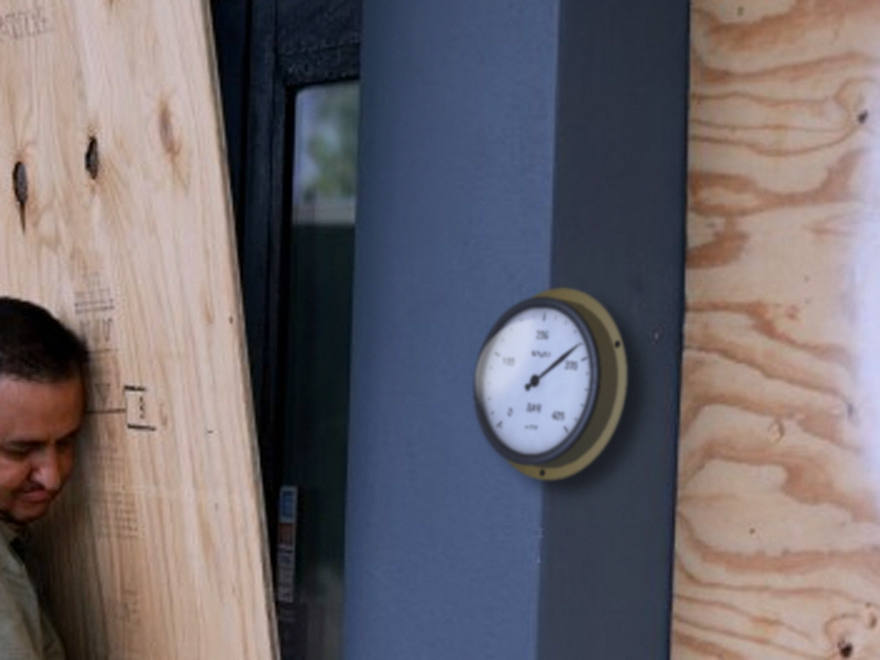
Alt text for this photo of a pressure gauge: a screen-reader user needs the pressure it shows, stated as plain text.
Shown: 280 bar
